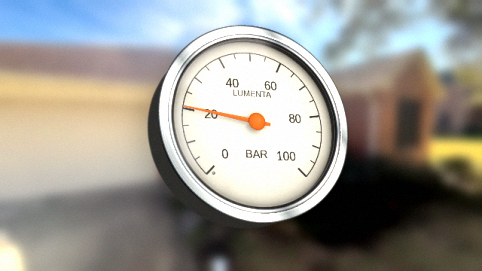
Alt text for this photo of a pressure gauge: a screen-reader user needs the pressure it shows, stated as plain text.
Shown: 20 bar
